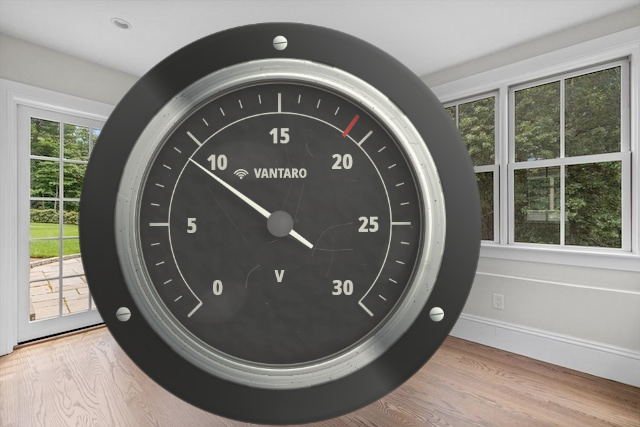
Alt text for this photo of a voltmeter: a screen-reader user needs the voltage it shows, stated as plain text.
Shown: 9 V
